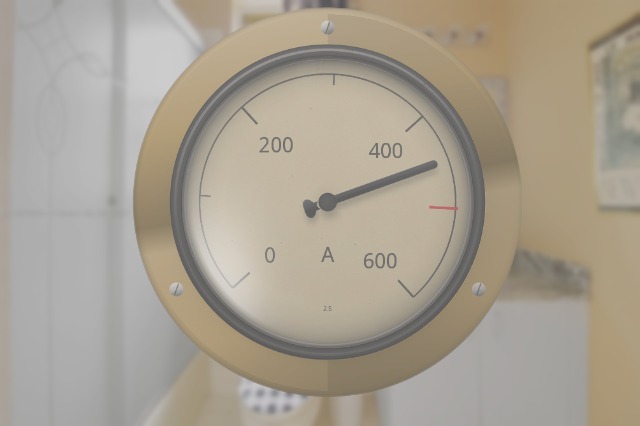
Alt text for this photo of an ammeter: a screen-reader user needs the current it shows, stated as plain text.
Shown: 450 A
